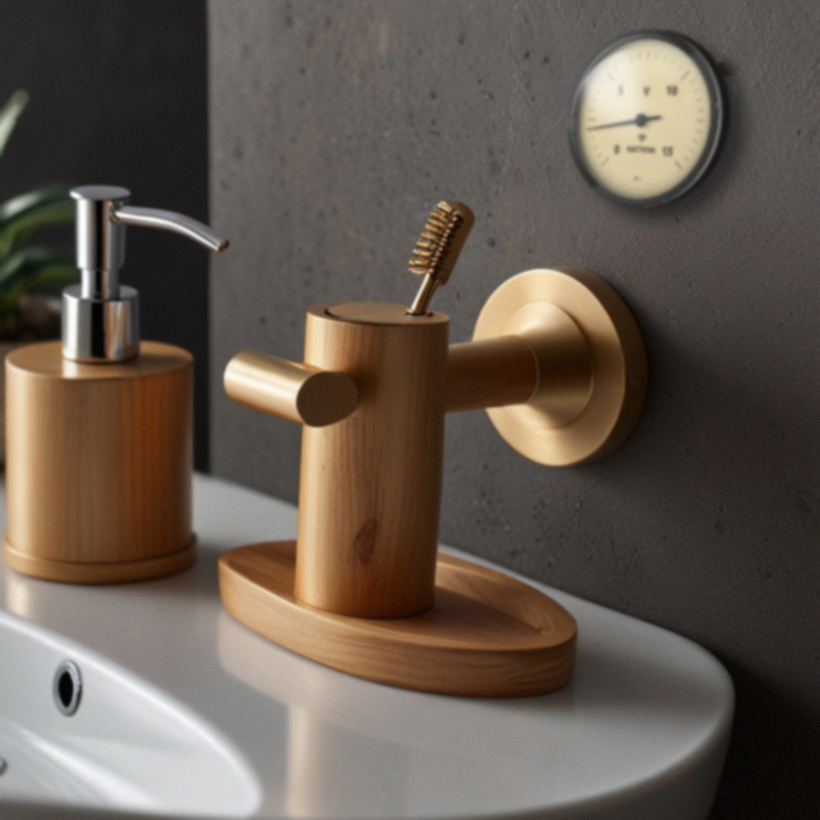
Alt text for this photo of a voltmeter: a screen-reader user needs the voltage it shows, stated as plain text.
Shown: 2 V
